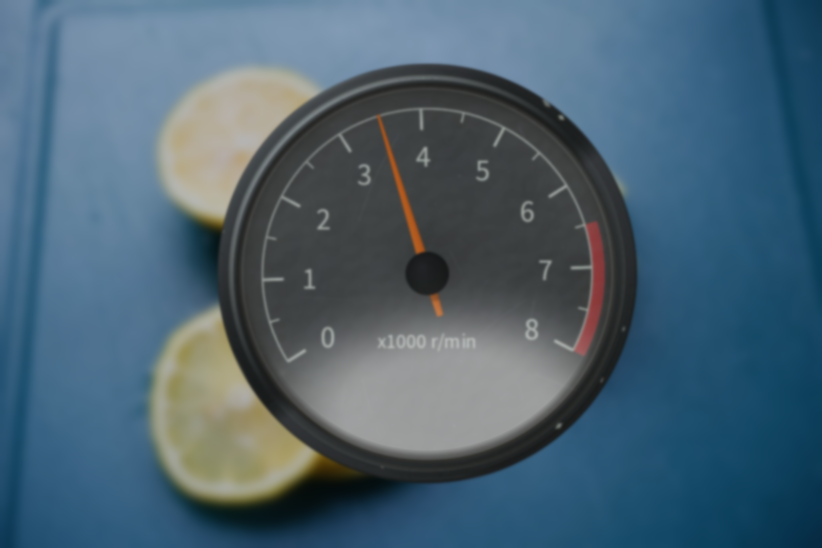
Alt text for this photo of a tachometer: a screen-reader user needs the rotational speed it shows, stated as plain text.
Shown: 3500 rpm
